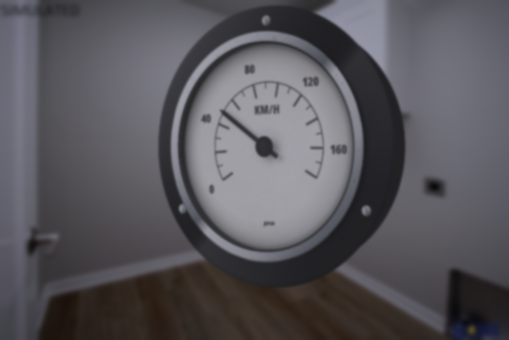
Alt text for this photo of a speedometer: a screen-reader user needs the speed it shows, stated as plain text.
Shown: 50 km/h
